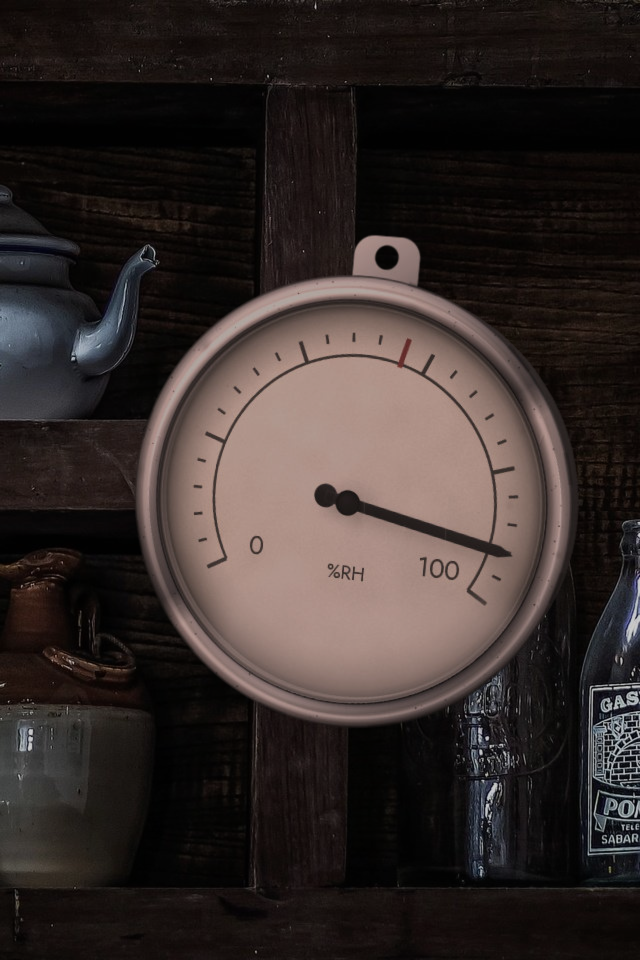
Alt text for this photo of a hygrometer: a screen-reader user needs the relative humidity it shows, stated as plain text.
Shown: 92 %
